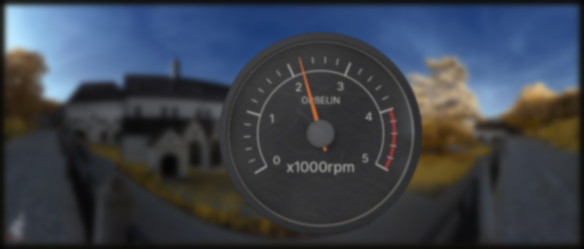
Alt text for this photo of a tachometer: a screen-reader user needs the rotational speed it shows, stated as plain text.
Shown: 2200 rpm
